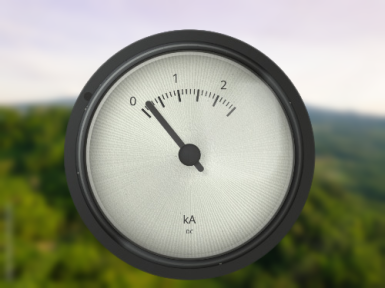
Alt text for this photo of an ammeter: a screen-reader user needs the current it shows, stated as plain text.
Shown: 0.2 kA
